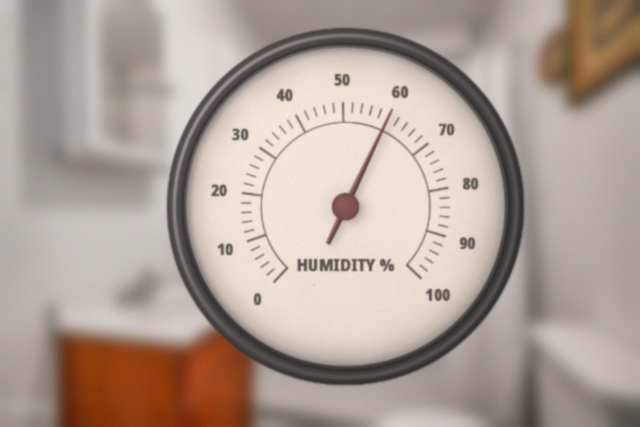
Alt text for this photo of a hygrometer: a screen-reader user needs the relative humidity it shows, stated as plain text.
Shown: 60 %
